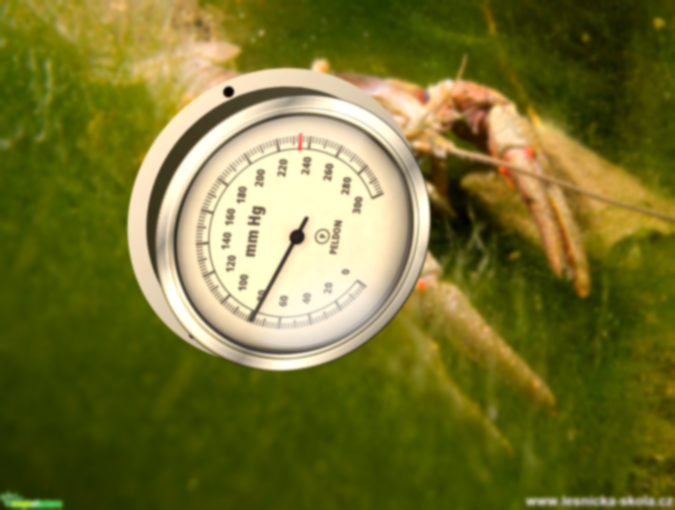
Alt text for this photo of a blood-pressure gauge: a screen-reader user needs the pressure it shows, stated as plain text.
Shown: 80 mmHg
